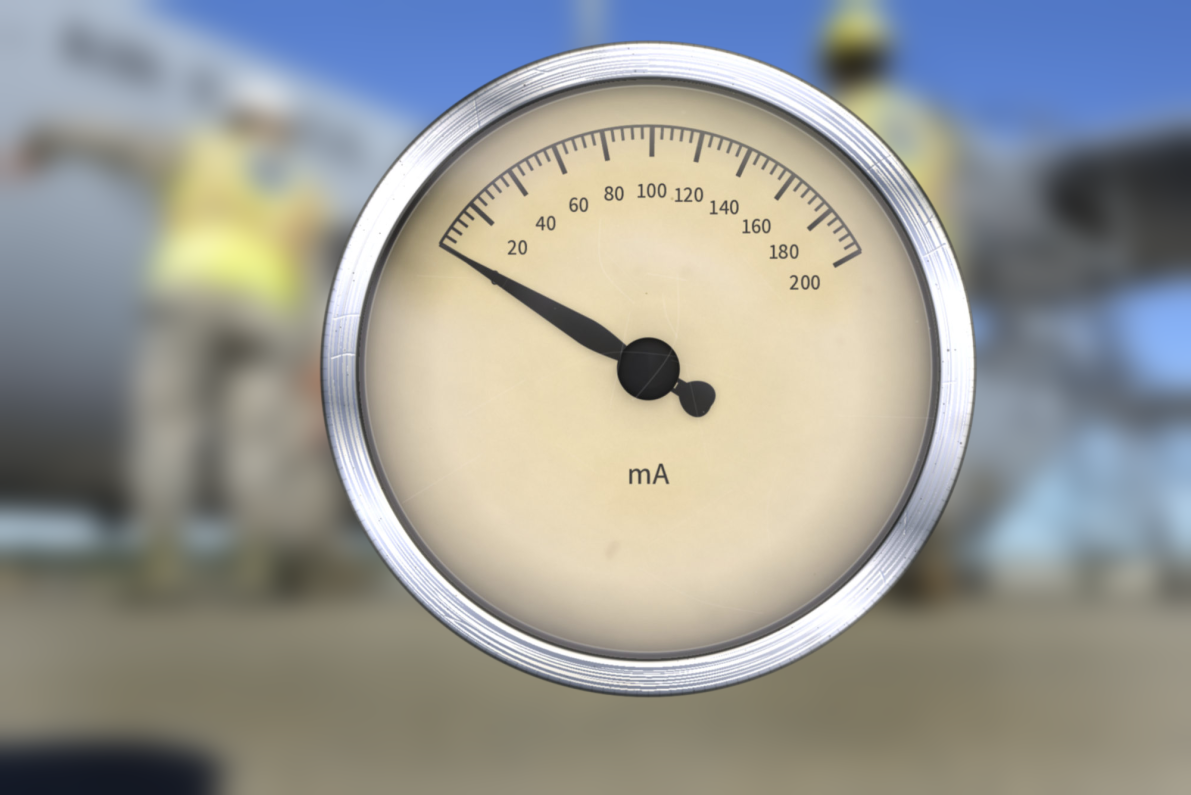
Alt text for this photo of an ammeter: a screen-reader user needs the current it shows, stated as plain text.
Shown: 0 mA
